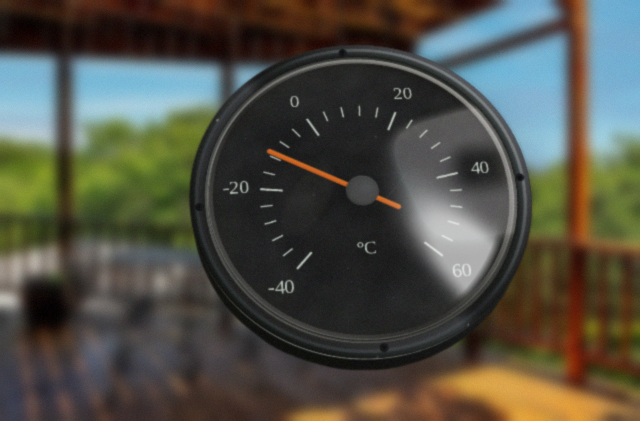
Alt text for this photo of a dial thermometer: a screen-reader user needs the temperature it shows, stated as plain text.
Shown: -12 °C
